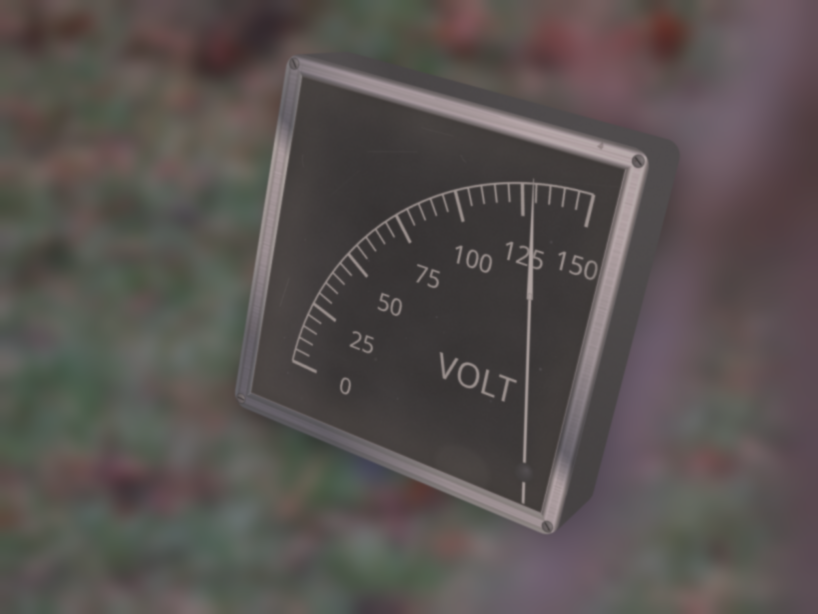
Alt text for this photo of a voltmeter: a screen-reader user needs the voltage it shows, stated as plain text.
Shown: 130 V
